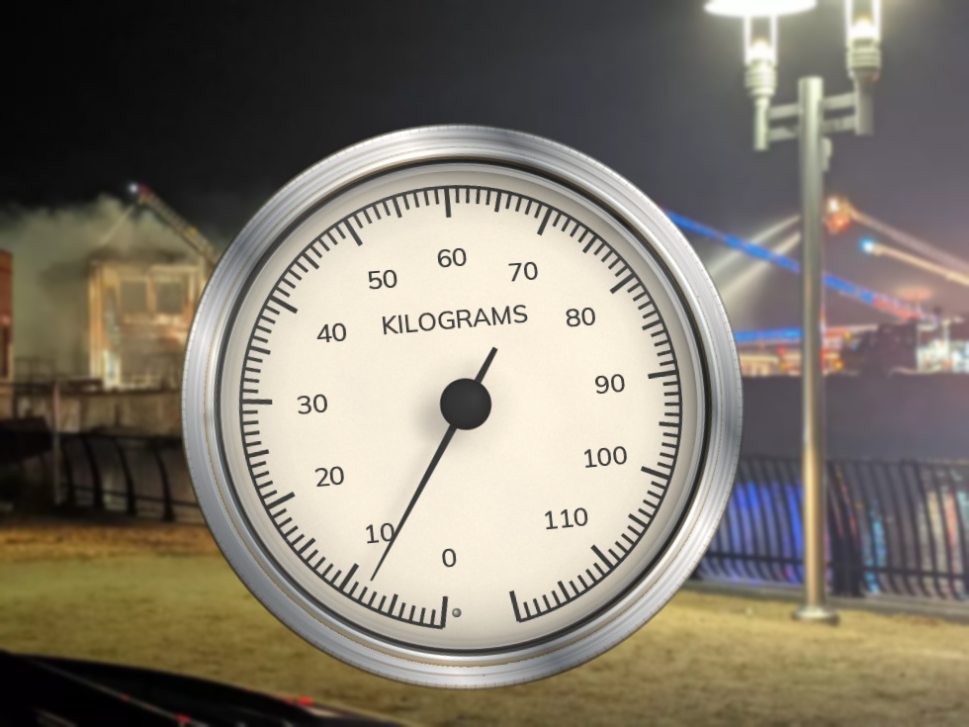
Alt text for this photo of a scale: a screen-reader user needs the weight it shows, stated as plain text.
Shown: 8 kg
